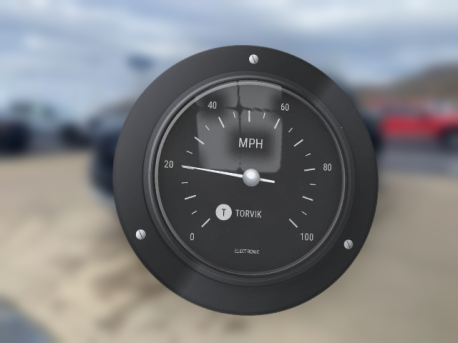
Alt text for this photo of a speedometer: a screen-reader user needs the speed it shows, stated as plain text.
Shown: 20 mph
